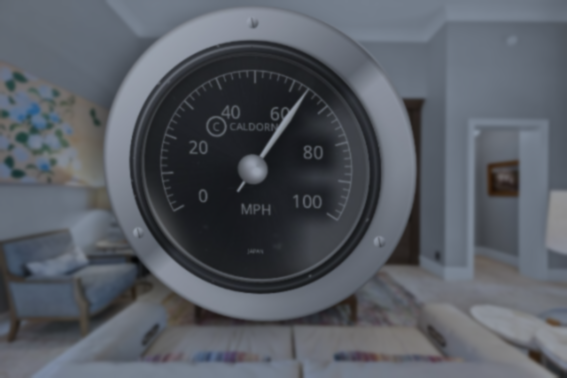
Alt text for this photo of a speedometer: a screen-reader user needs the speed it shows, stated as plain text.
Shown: 64 mph
